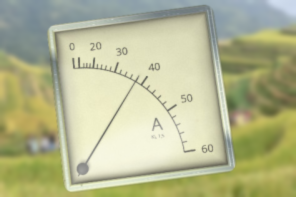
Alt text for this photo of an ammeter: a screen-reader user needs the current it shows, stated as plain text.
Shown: 38 A
